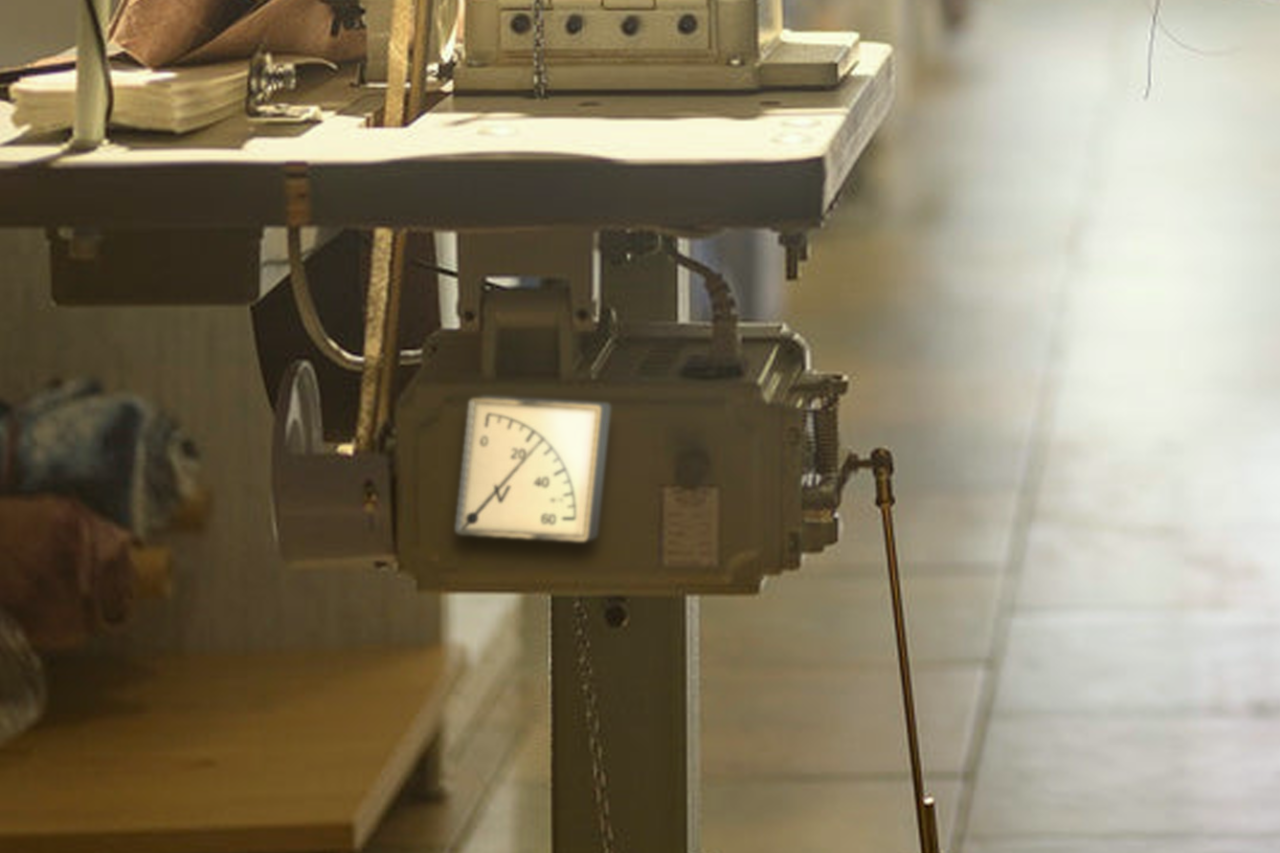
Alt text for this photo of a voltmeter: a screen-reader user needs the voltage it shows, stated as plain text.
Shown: 25 V
